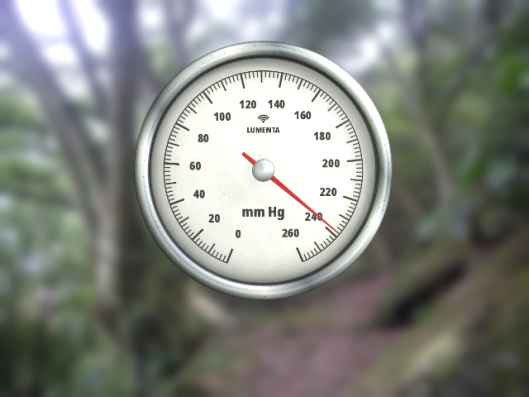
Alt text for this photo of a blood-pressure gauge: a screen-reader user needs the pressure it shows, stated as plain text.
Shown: 238 mmHg
